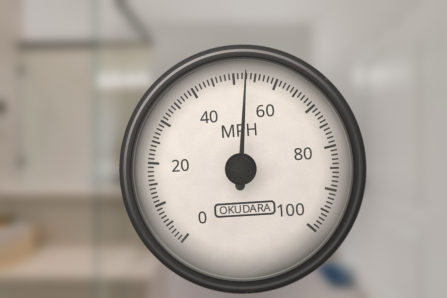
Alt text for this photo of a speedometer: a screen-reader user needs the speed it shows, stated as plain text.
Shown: 53 mph
